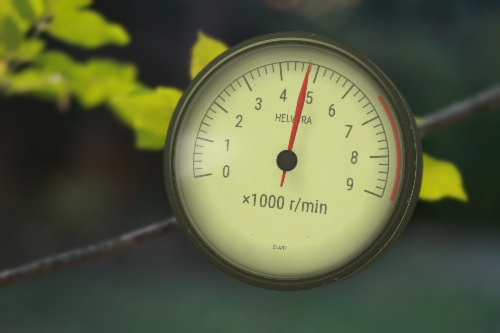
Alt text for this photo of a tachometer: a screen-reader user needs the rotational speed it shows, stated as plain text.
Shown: 4800 rpm
